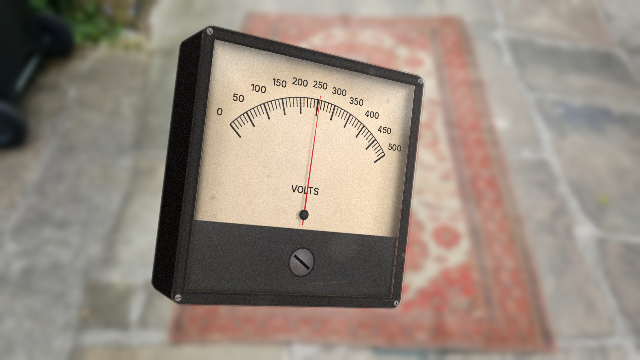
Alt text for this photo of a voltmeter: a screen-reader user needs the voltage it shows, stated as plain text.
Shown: 250 V
